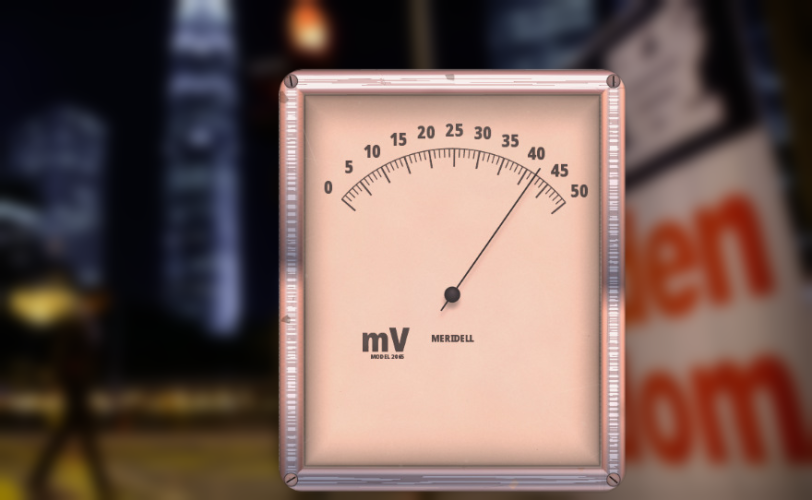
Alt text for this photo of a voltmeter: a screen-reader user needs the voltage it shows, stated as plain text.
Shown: 42 mV
